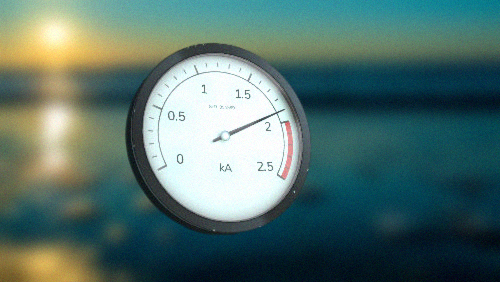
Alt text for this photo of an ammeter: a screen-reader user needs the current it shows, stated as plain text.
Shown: 1.9 kA
